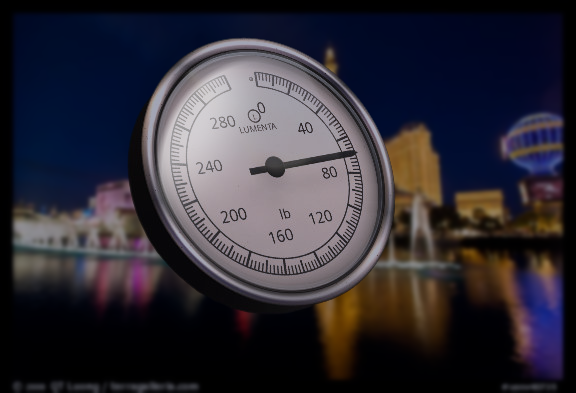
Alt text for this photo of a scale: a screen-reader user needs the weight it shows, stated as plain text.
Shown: 70 lb
